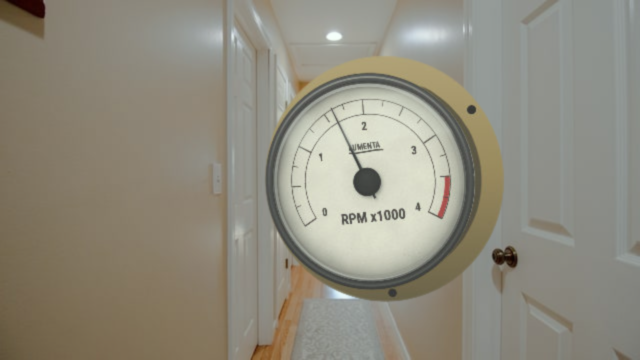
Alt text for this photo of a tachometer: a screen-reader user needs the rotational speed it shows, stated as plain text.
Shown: 1625 rpm
